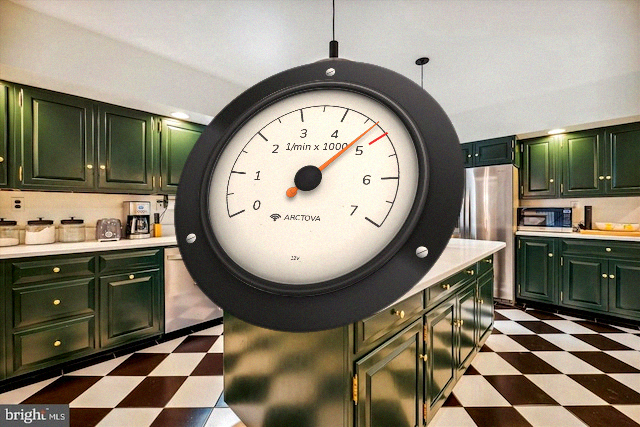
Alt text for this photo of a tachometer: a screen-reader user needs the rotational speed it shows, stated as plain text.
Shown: 4750 rpm
